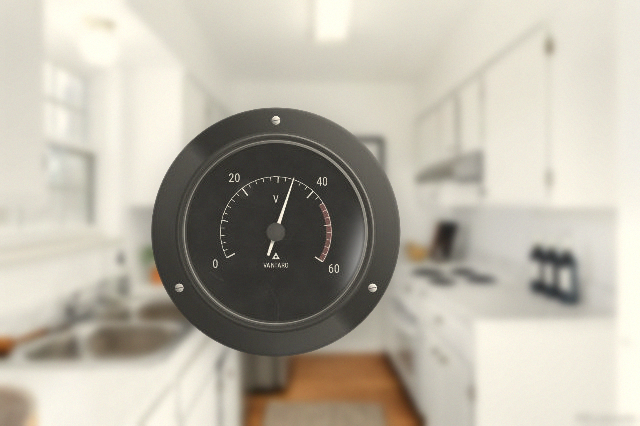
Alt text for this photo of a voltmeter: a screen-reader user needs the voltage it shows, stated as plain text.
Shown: 34 V
